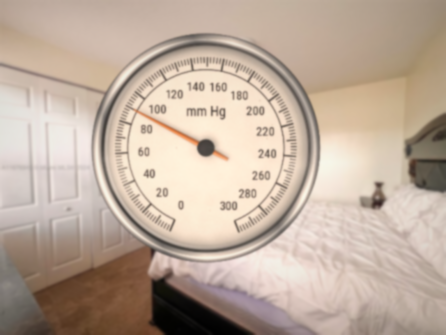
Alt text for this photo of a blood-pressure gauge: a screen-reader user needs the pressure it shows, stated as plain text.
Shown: 90 mmHg
